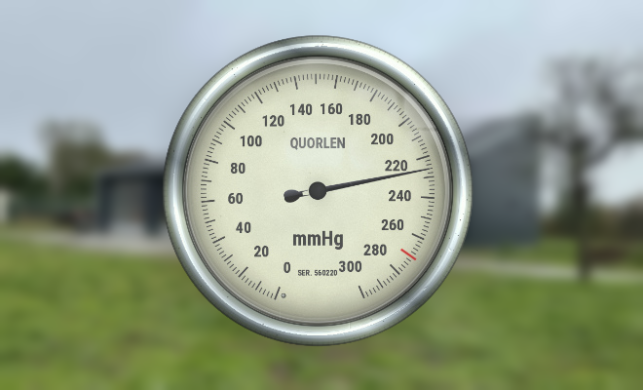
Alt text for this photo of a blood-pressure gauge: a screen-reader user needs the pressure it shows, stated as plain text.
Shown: 226 mmHg
